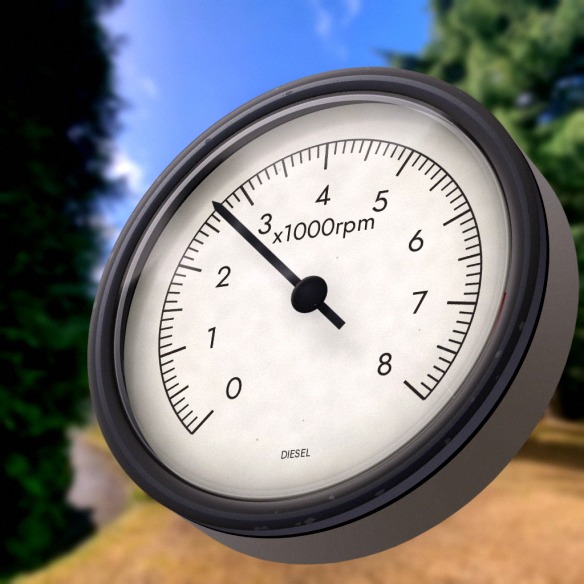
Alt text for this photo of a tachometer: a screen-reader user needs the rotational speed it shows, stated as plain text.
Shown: 2700 rpm
